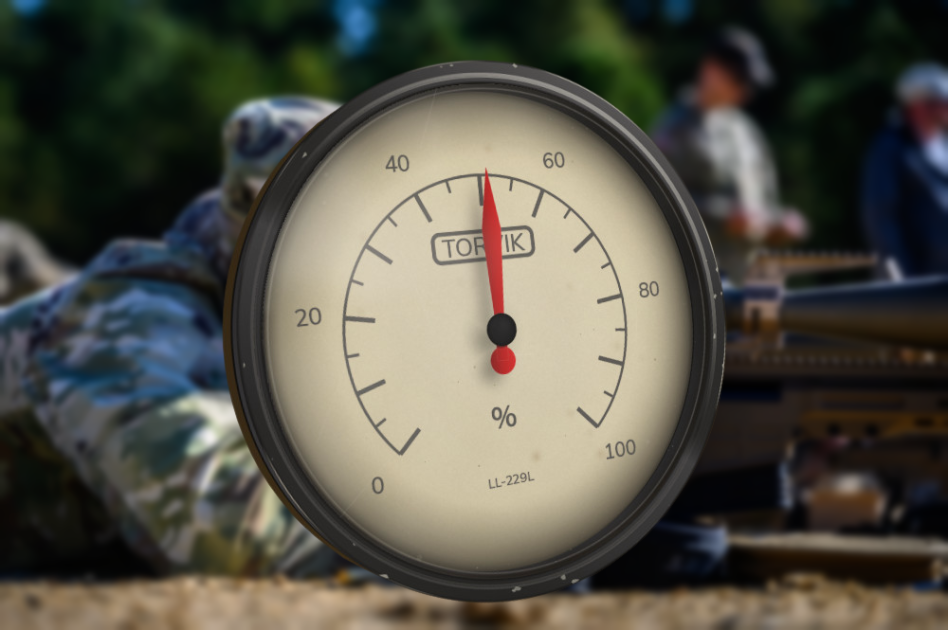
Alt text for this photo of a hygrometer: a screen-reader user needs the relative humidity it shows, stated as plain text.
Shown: 50 %
